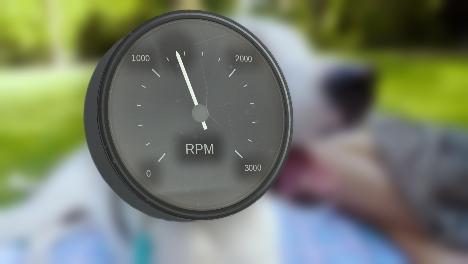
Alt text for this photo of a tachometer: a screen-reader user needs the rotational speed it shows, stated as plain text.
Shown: 1300 rpm
